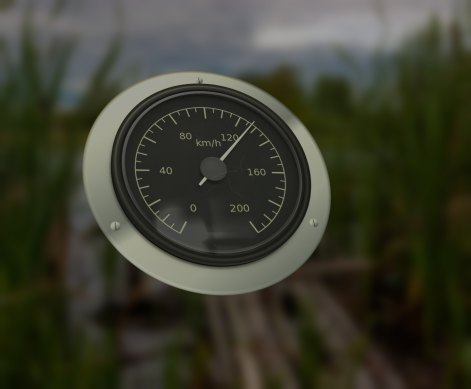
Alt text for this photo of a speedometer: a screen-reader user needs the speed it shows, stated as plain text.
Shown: 127.5 km/h
